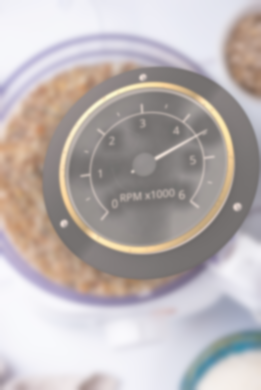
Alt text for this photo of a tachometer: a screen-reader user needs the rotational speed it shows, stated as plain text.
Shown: 4500 rpm
